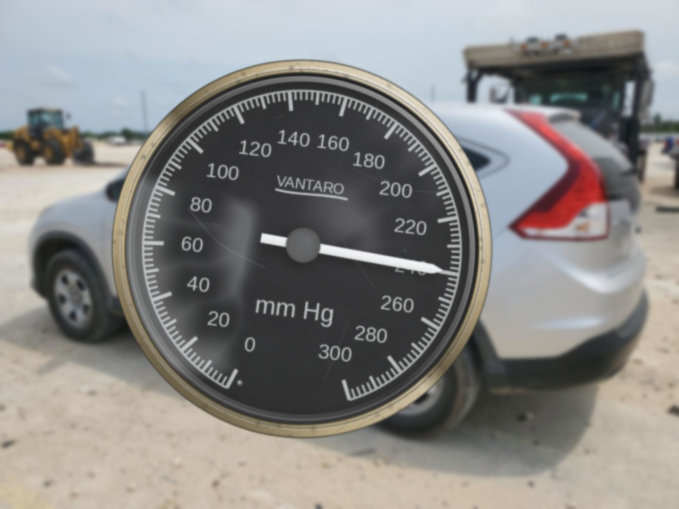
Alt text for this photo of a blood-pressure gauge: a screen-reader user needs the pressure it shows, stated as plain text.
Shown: 240 mmHg
